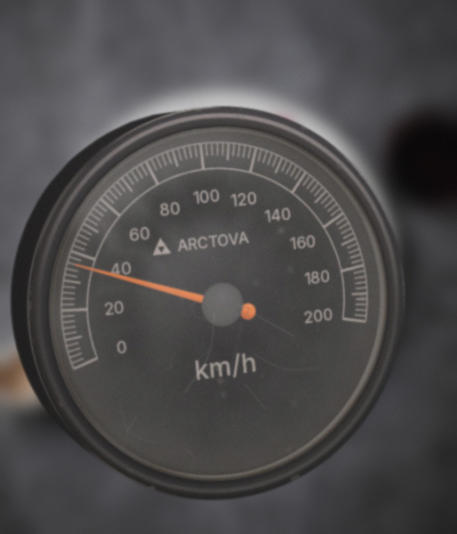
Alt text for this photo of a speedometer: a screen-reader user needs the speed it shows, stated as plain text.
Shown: 36 km/h
